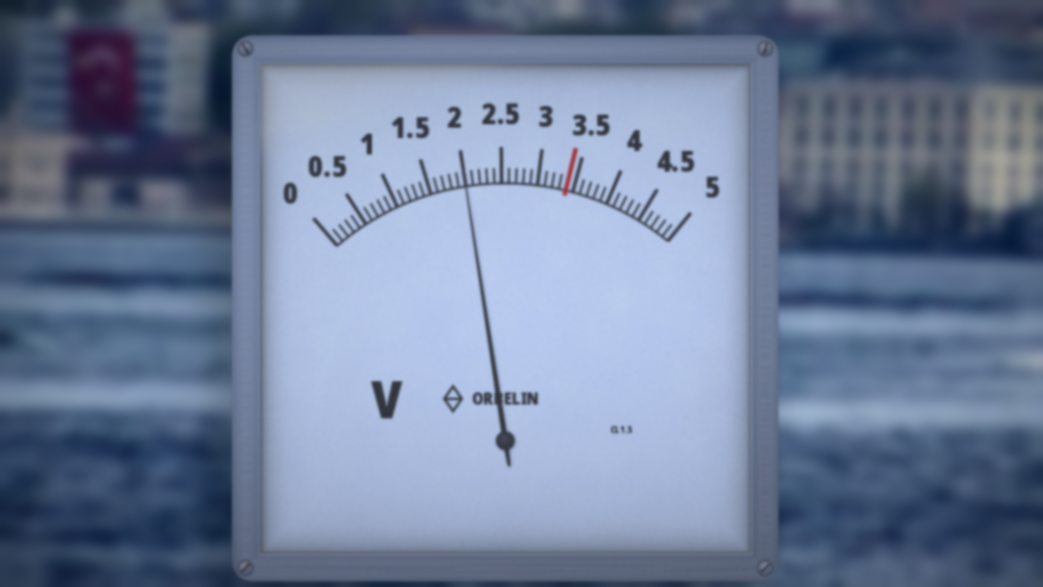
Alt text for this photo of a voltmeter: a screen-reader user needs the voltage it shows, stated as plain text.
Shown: 2 V
